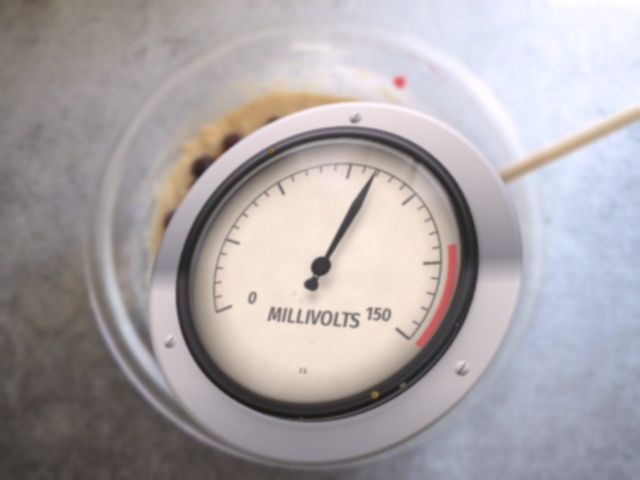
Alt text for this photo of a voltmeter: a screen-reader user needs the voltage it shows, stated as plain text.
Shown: 85 mV
